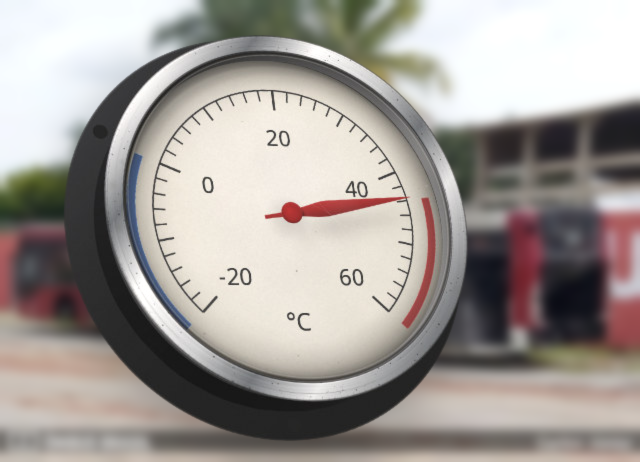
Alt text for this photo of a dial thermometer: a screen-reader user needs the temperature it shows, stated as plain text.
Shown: 44 °C
